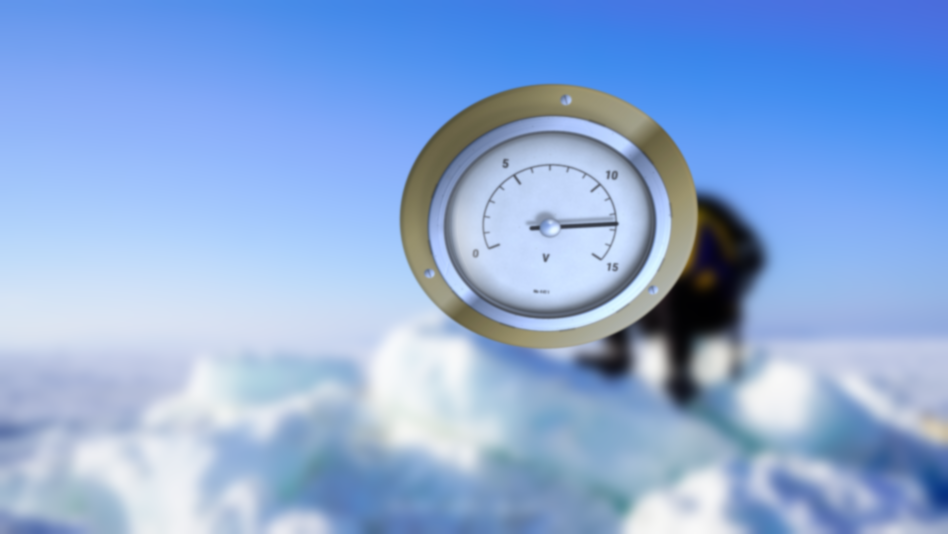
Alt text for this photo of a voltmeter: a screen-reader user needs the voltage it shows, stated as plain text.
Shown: 12.5 V
